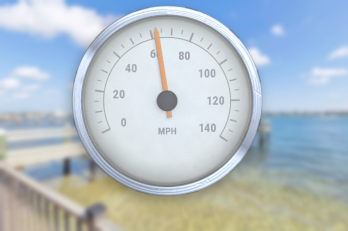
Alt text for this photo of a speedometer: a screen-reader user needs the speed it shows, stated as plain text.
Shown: 62.5 mph
